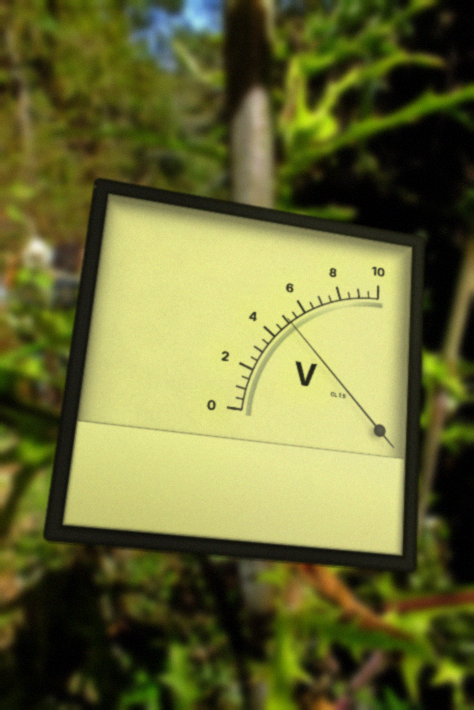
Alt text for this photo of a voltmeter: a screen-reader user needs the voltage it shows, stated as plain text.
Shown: 5 V
